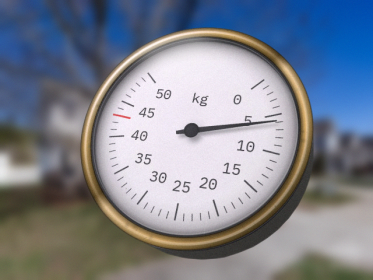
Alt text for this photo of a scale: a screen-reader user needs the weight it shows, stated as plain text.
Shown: 6 kg
